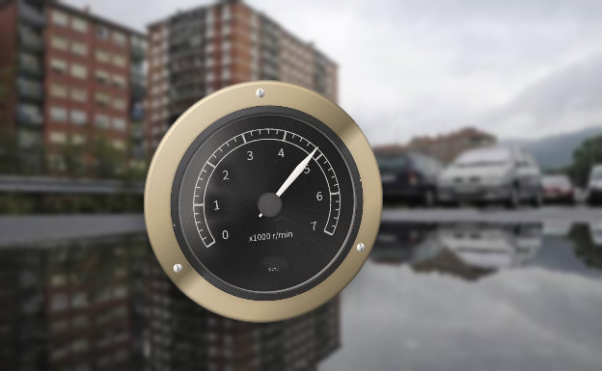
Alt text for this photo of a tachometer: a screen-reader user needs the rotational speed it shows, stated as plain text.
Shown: 4800 rpm
